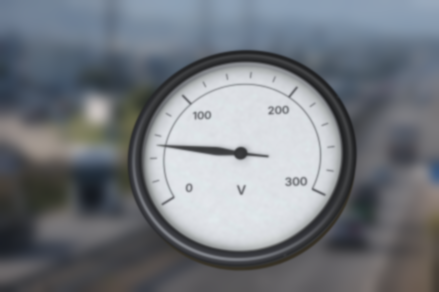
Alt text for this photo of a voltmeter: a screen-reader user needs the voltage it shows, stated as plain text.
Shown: 50 V
